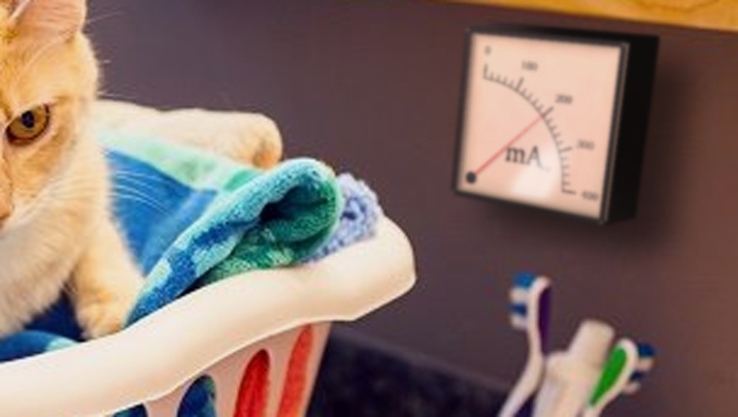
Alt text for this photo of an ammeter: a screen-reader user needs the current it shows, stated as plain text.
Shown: 200 mA
